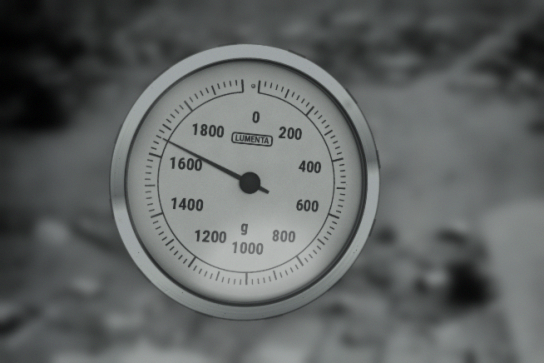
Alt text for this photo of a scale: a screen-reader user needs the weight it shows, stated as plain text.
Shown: 1660 g
